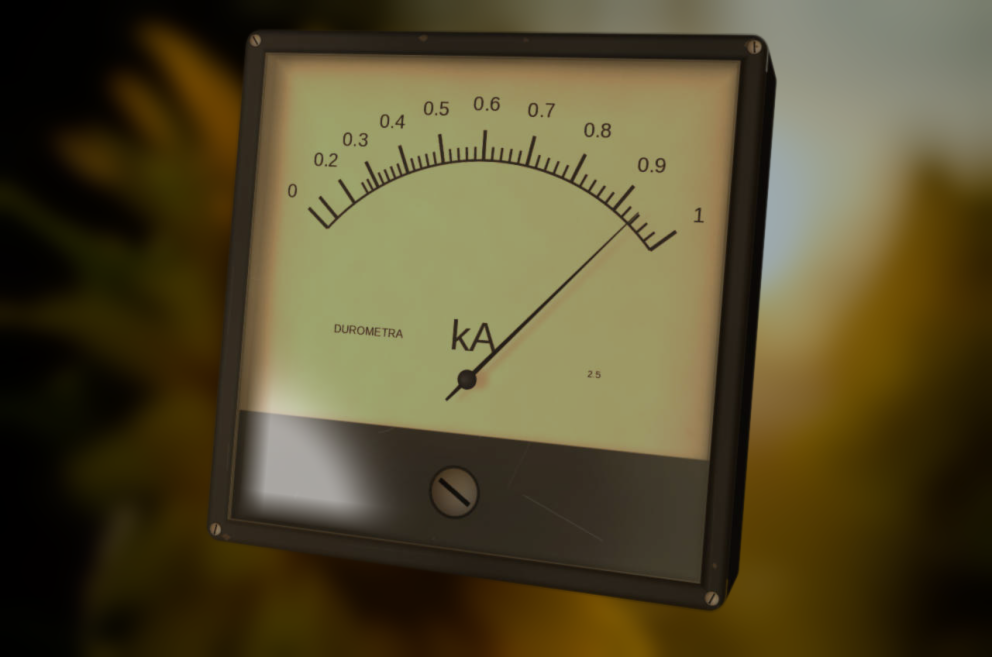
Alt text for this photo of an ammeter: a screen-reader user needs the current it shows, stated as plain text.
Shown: 0.94 kA
